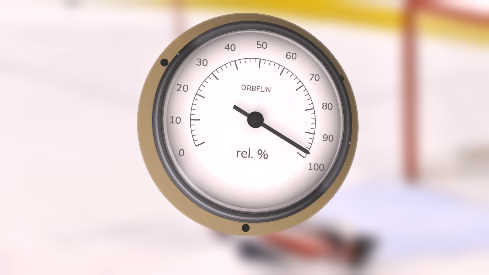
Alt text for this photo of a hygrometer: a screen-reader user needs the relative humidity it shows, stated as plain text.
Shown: 98 %
